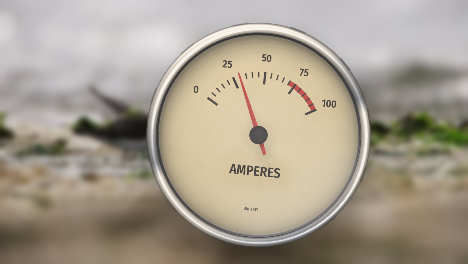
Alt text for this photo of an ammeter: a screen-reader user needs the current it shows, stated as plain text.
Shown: 30 A
